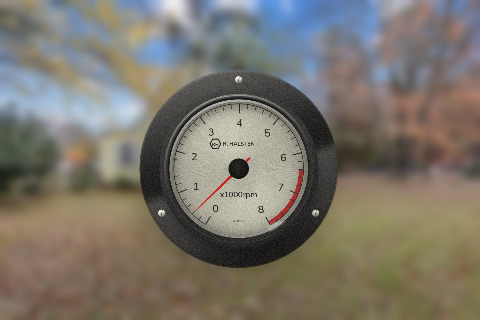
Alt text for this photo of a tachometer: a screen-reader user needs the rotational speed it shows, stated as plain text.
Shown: 400 rpm
